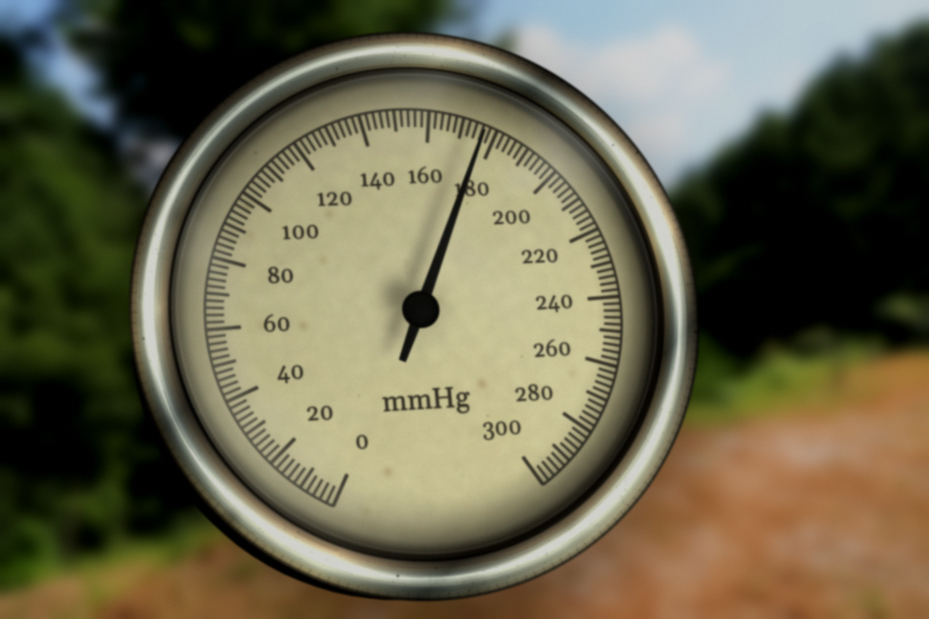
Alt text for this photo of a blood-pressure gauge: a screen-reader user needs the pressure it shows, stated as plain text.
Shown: 176 mmHg
